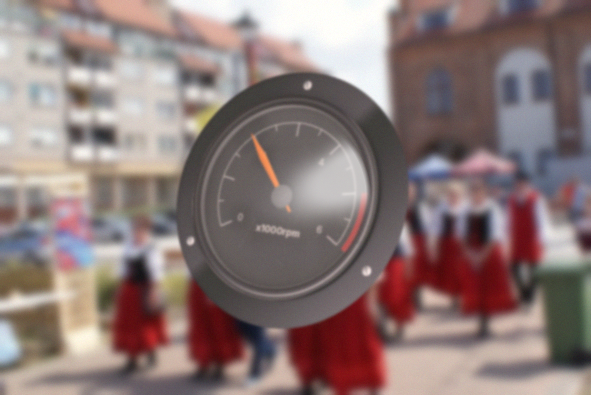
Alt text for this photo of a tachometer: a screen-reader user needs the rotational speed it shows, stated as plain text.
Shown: 2000 rpm
